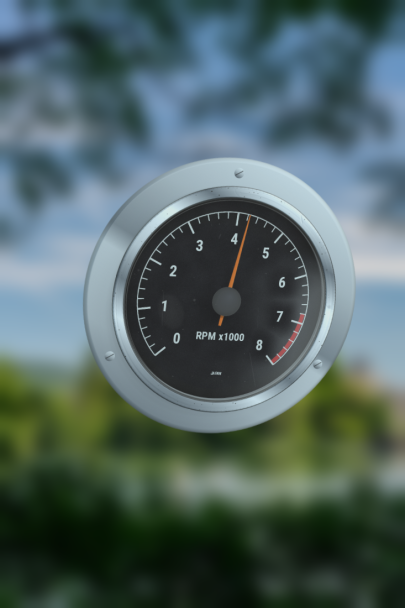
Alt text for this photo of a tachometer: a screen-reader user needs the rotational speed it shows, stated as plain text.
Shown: 4200 rpm
